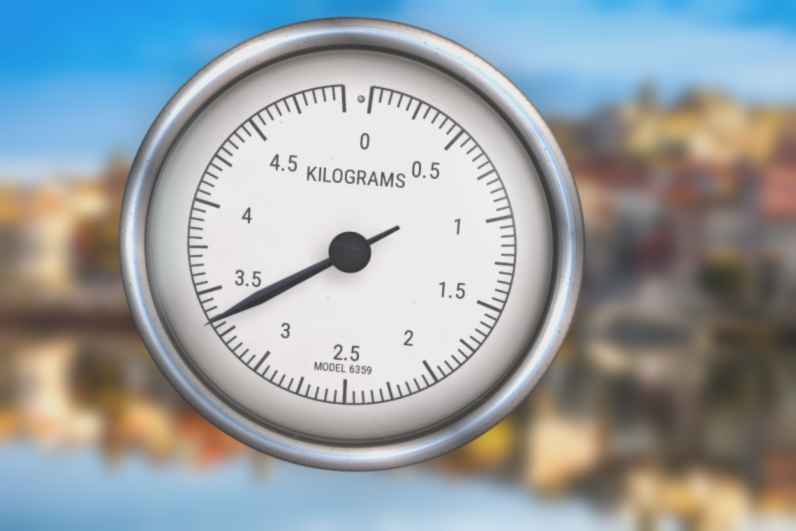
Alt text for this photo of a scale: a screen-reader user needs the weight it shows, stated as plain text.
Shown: 3.35 kg
